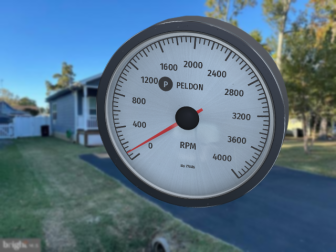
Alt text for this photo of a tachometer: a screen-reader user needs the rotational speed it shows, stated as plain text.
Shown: 100 rpm
